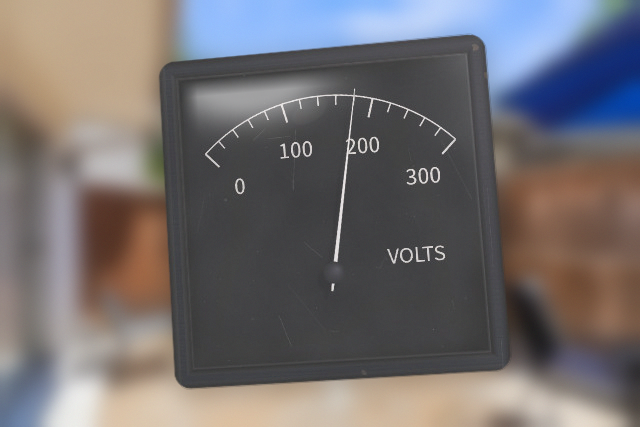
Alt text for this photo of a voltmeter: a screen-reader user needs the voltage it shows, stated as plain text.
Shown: 180 V
